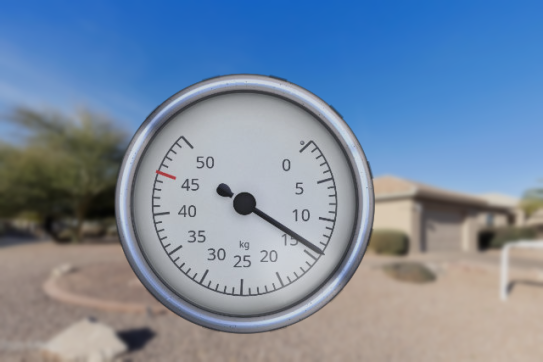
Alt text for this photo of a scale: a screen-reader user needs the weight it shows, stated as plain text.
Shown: 14 kg
